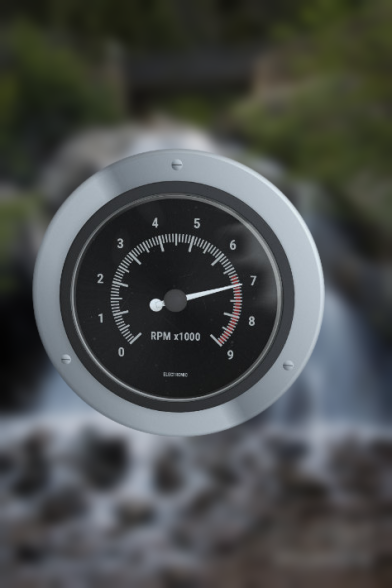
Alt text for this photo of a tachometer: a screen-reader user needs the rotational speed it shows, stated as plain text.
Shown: 7000 rpm
